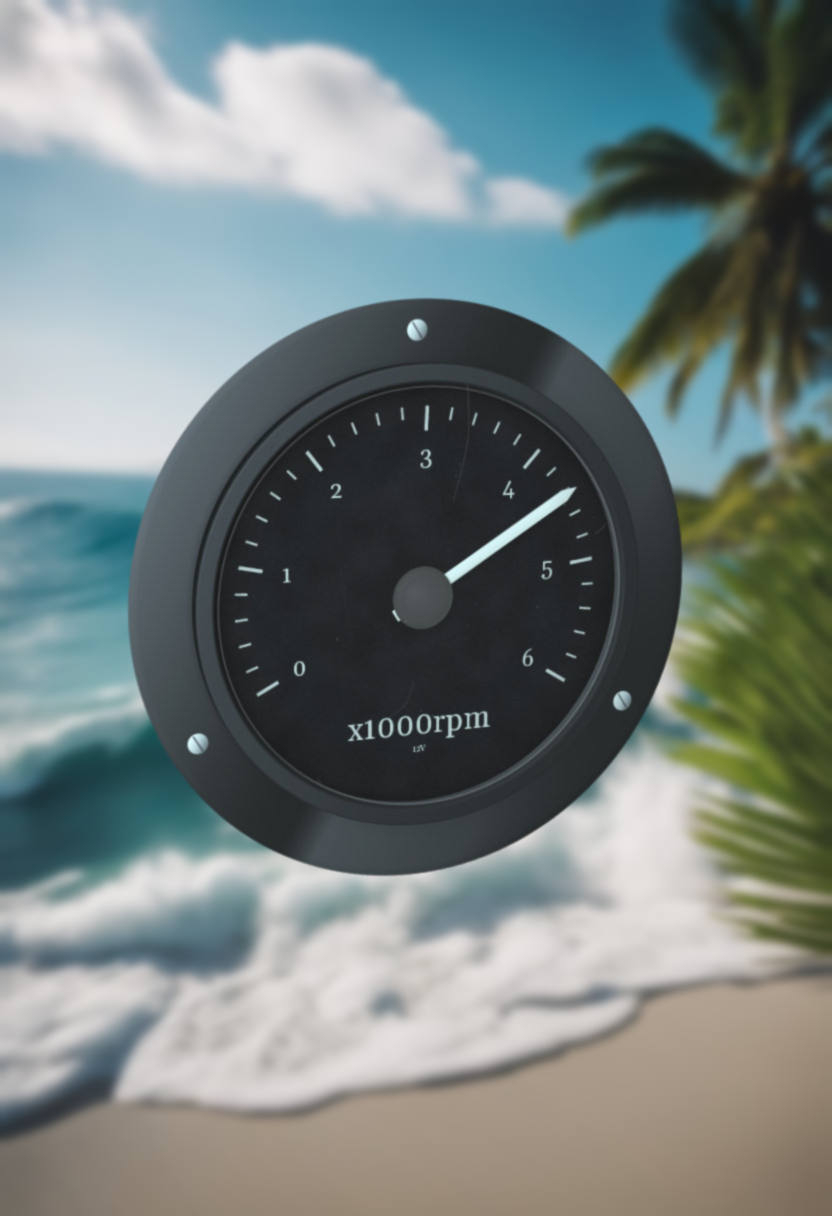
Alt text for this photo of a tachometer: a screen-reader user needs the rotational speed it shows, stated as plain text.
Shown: 4400 rpm
